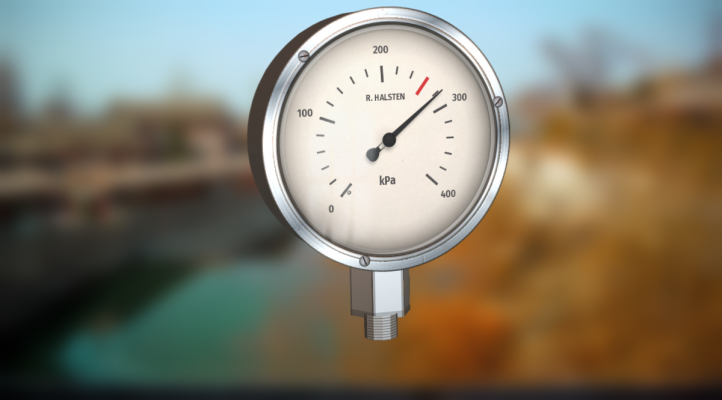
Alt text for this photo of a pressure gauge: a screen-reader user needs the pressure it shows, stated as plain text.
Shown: 280 kPa
